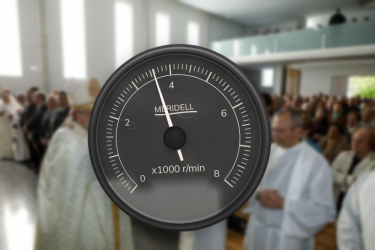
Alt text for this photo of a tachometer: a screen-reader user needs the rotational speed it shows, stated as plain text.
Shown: 3600 rpm
